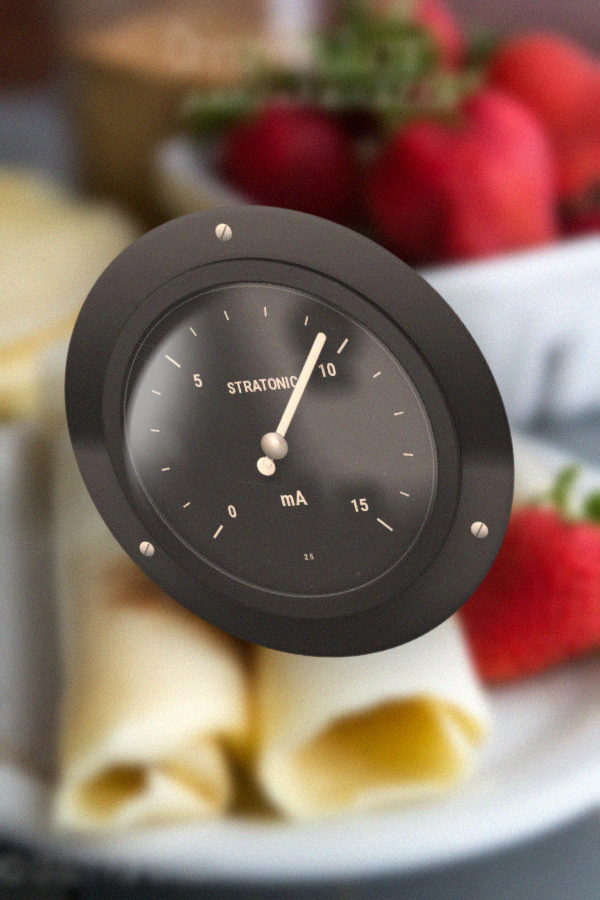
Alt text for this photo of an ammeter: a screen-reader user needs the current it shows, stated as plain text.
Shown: 9.5 mA
